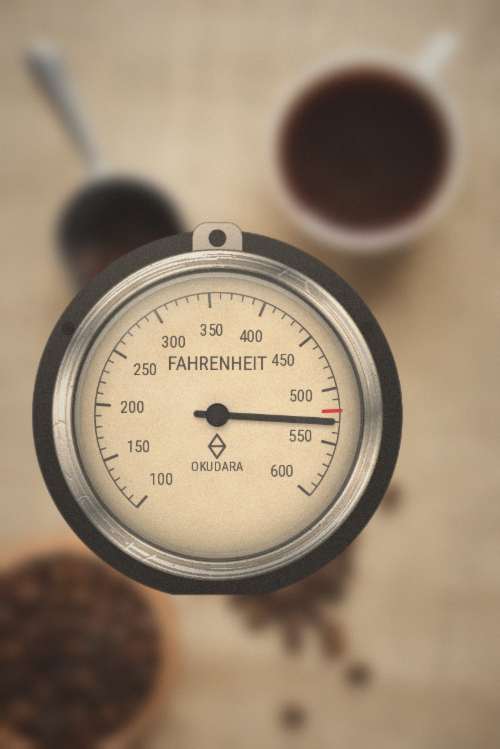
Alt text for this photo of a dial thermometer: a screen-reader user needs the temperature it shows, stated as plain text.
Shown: 530 °F
